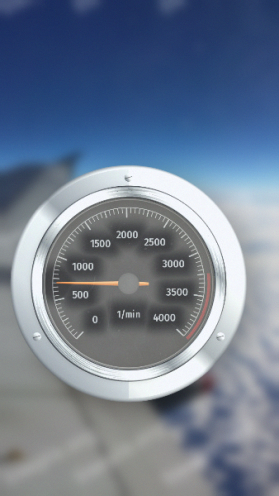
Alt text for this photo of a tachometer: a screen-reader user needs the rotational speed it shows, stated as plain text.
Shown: 700 rpm
